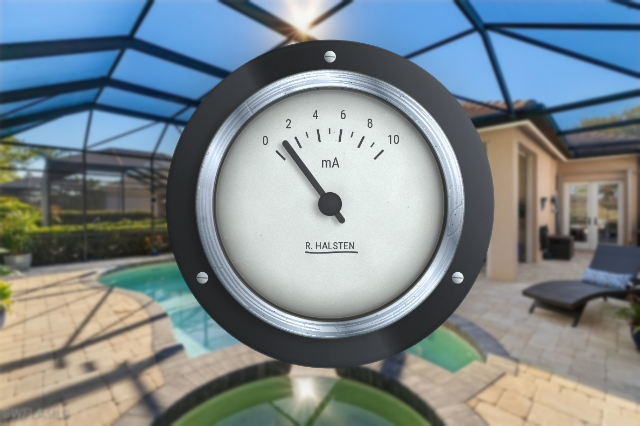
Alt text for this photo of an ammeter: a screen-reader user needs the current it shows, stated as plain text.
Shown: 1 mA
